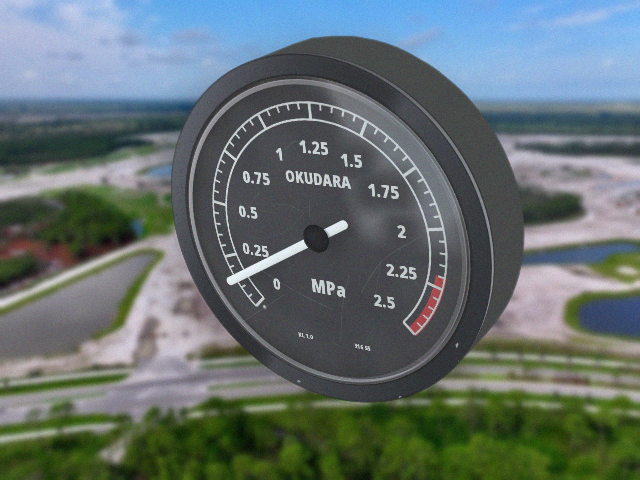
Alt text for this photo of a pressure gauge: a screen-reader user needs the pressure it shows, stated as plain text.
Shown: 0.15 MPa
